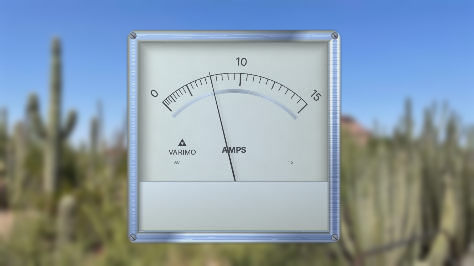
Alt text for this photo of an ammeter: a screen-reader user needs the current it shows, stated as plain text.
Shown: 7.5 A
